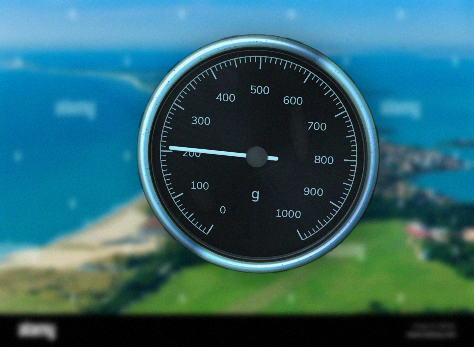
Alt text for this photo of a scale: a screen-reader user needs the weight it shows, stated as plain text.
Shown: 210 g
